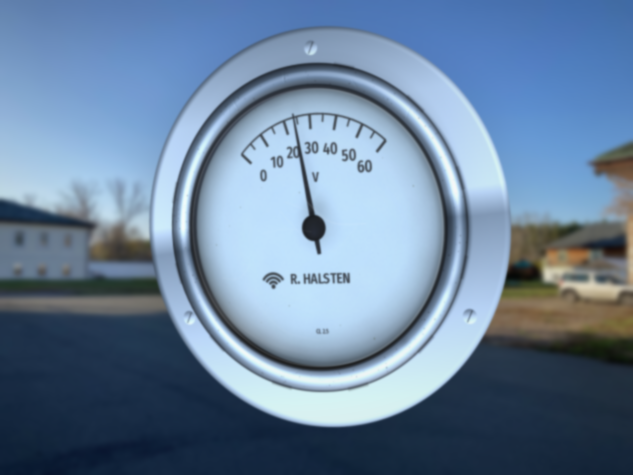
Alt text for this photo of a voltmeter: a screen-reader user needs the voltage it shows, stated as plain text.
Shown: 25 V
